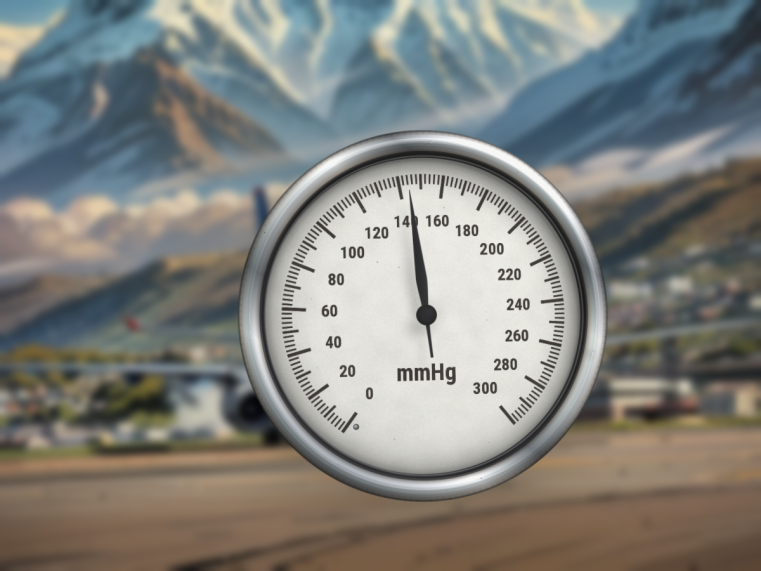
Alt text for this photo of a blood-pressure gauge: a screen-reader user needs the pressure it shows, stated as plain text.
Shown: 144 mmHg
